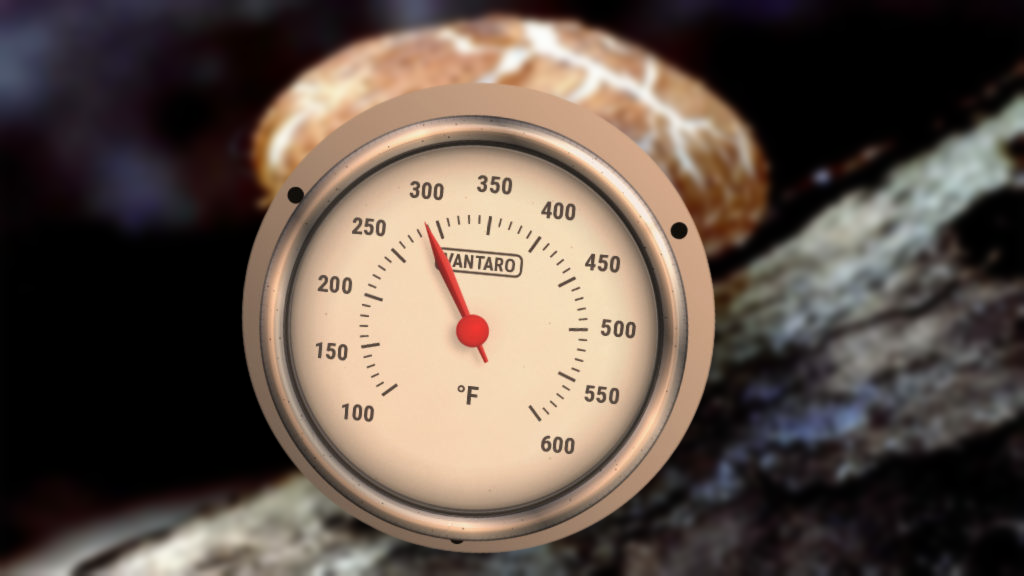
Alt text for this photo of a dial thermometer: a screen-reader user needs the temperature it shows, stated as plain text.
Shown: 290 °F
